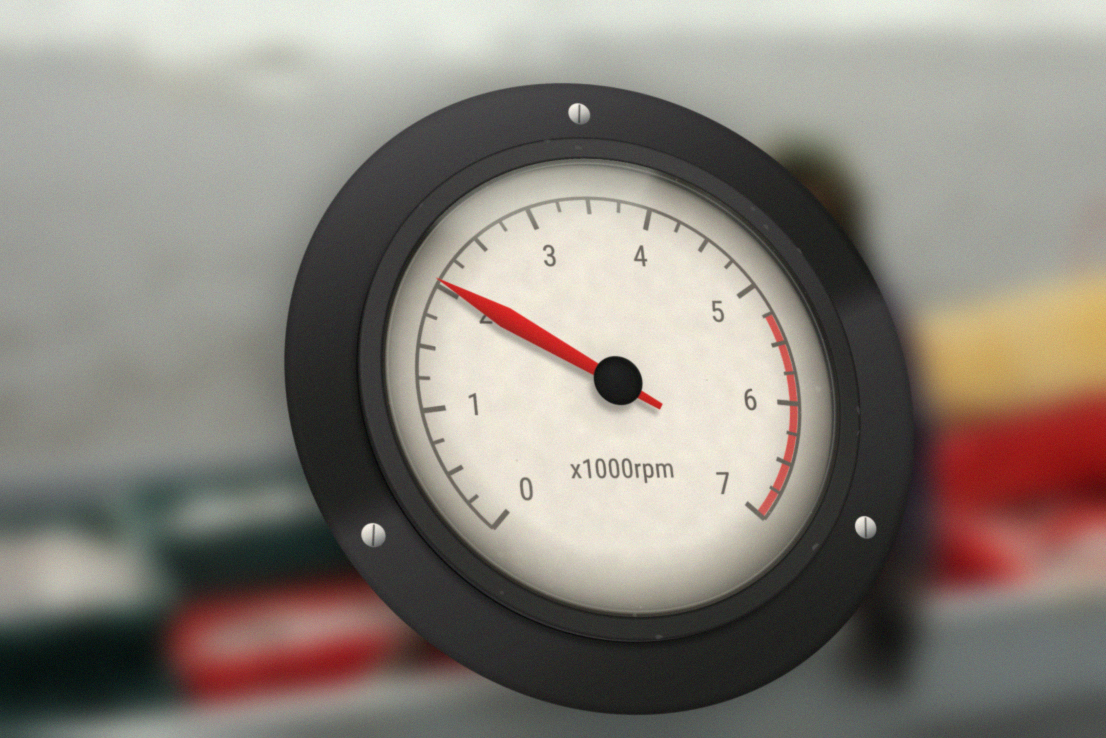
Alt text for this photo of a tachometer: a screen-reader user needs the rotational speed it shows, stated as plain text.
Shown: 2000 rpm
